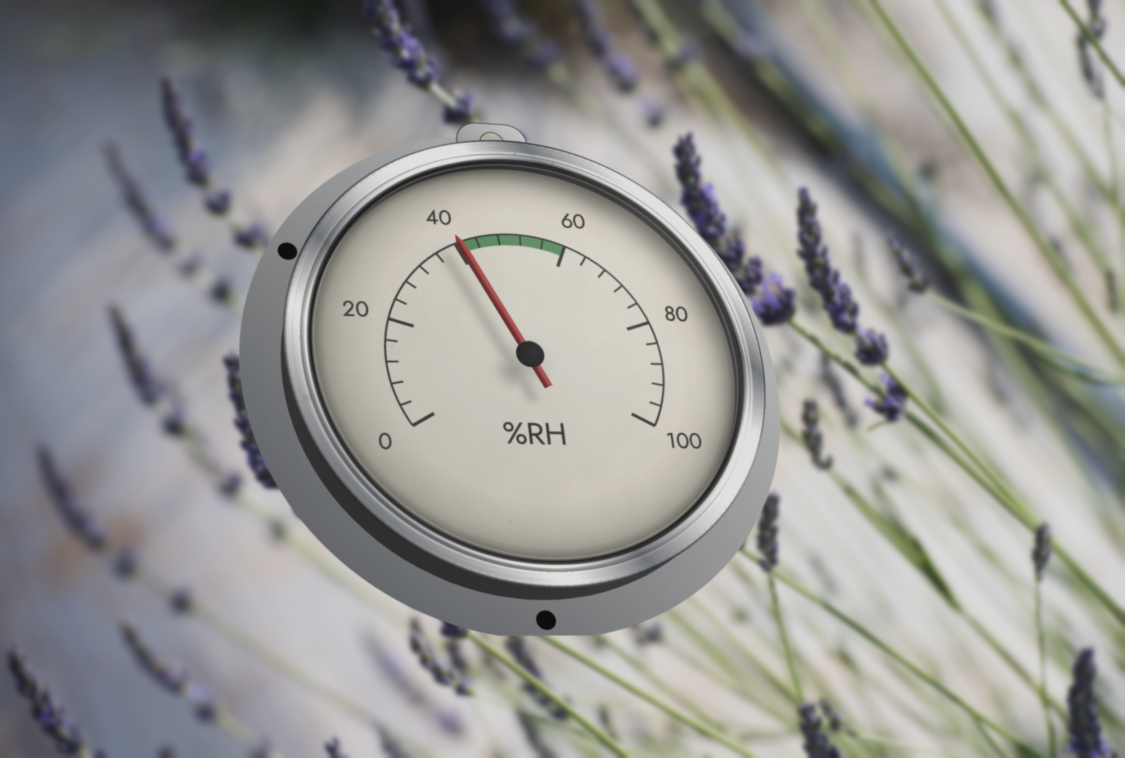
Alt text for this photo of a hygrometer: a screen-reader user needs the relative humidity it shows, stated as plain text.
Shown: 40 %
